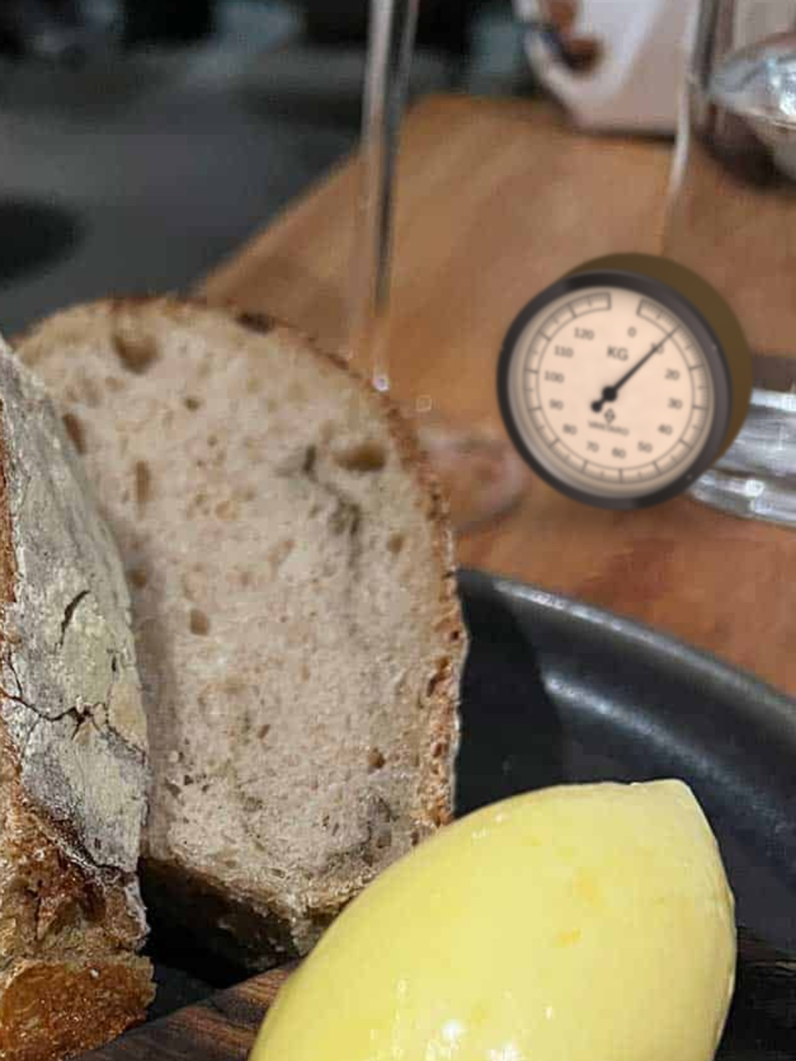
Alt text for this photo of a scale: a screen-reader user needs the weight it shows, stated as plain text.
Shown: 10 kg
